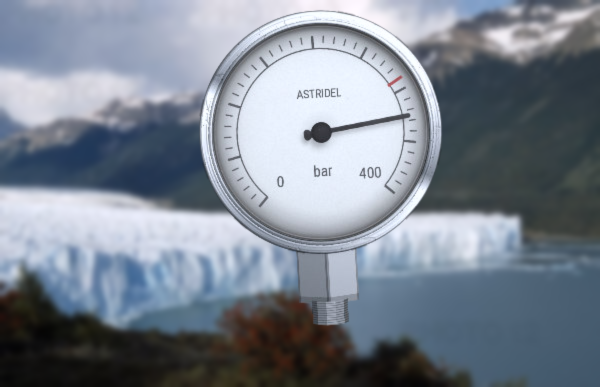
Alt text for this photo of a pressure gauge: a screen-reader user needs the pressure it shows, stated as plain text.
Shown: 325 bar
